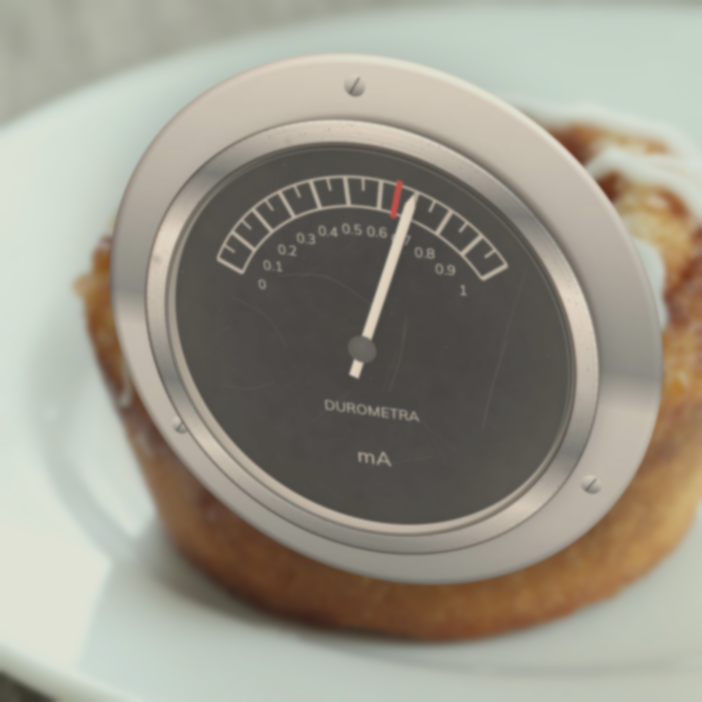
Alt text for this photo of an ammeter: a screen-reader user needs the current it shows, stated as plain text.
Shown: 0.7 mA
